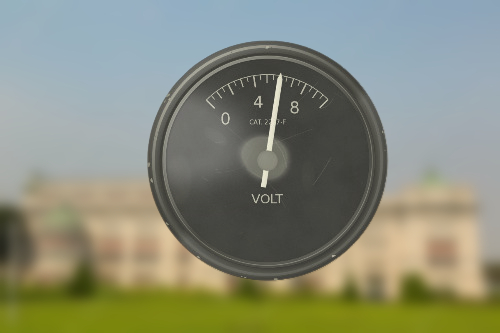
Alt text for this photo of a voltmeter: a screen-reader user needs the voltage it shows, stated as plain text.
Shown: 6 V
